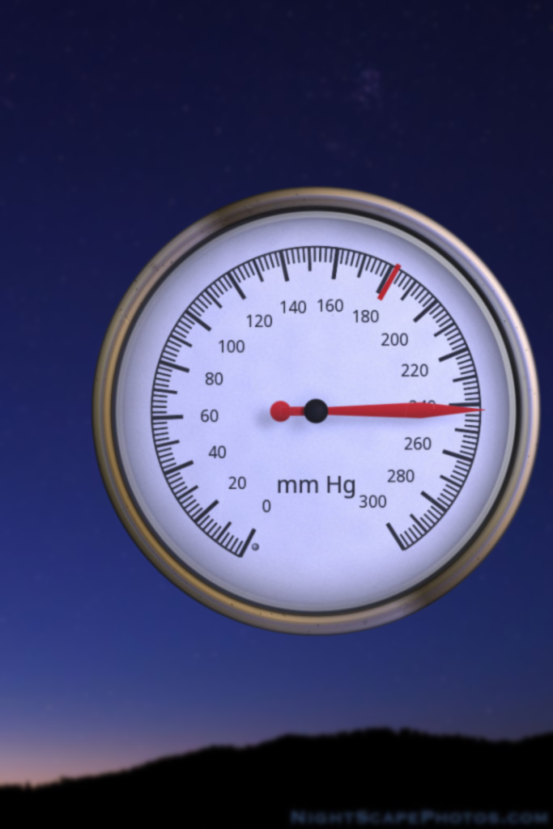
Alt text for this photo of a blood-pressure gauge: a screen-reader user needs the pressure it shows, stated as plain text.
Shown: 242 mmHg
